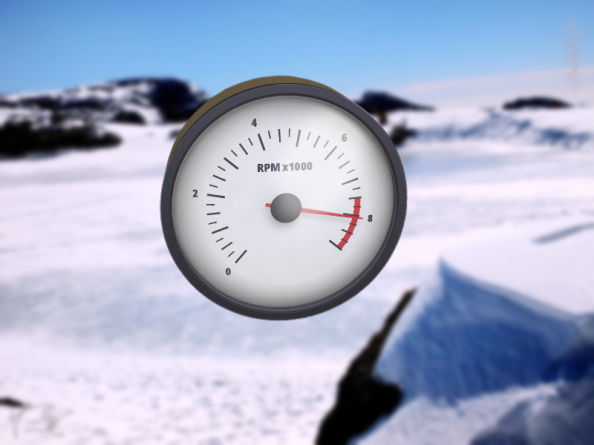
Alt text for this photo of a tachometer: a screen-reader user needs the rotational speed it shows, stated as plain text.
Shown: 8000 rpm
